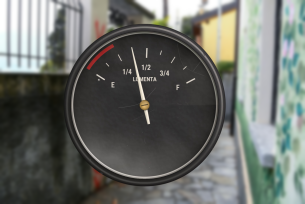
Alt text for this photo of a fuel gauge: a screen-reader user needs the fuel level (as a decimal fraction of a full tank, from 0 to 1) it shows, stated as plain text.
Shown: 0.375
